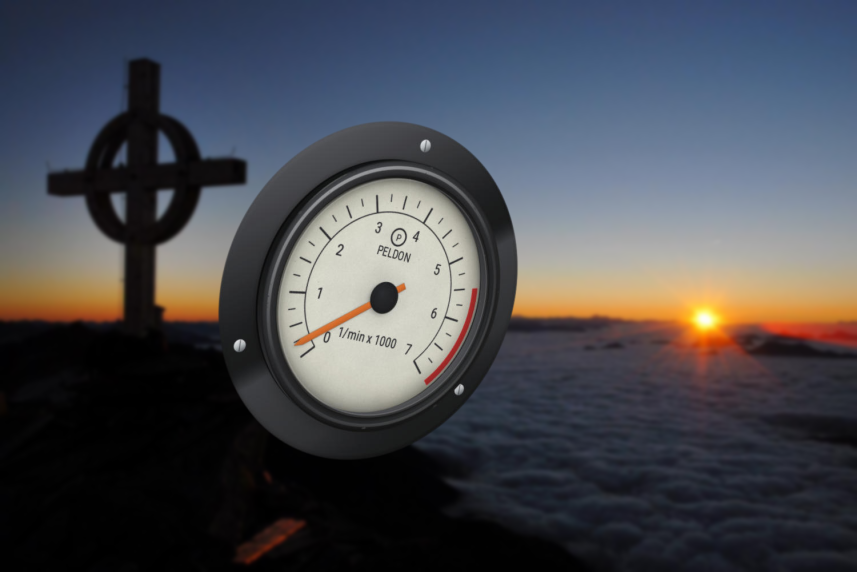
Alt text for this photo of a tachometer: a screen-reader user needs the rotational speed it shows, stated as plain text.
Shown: 250 rpm
